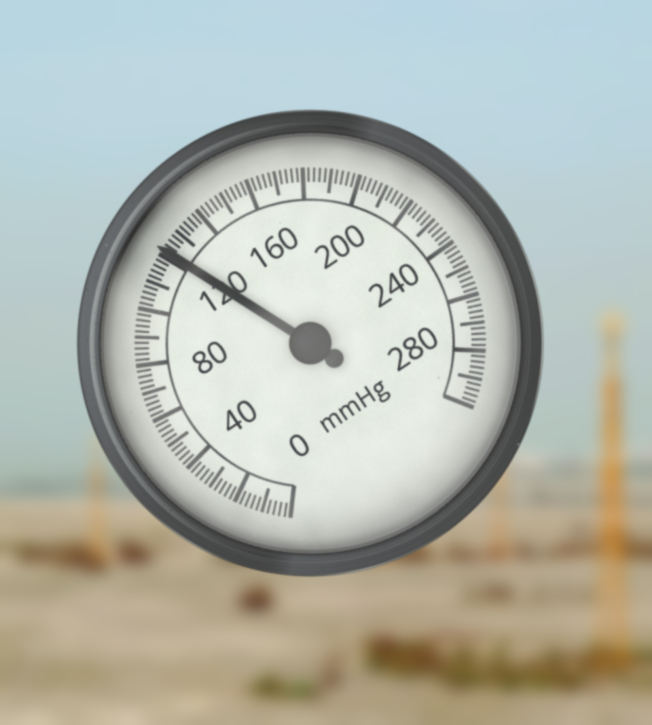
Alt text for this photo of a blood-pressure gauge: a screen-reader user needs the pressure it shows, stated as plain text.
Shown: 122 mmHg
